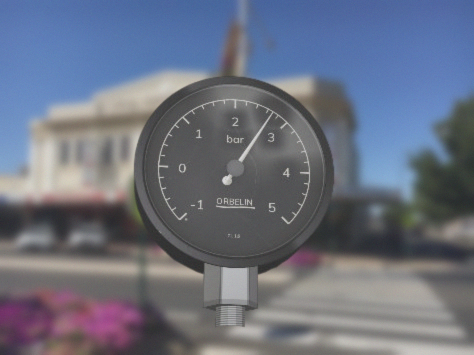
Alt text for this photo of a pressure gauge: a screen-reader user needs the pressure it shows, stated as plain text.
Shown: 2.7 bar
